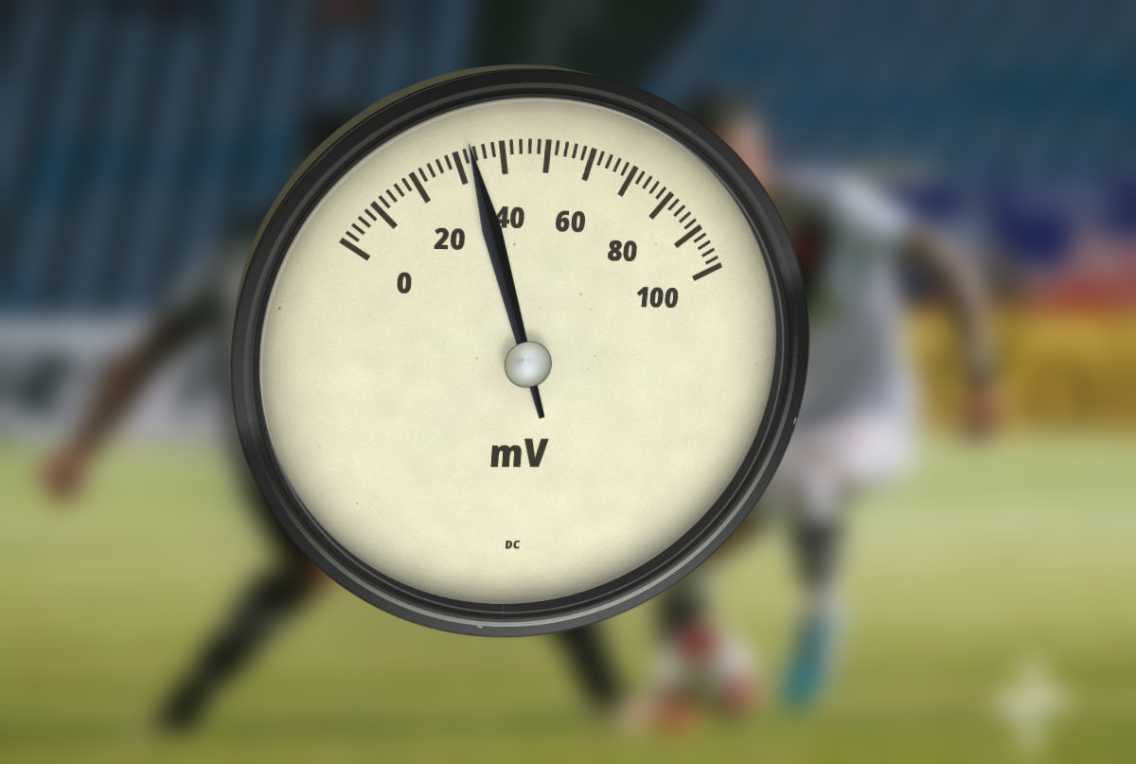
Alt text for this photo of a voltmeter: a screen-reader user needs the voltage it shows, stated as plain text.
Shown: 33 mV
